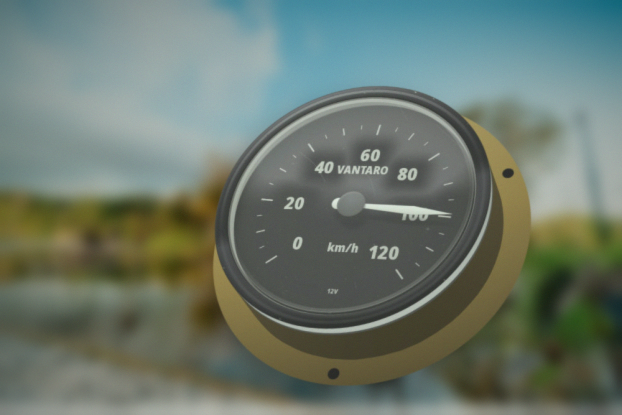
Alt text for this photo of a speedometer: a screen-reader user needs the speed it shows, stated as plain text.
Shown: 100 km/h
